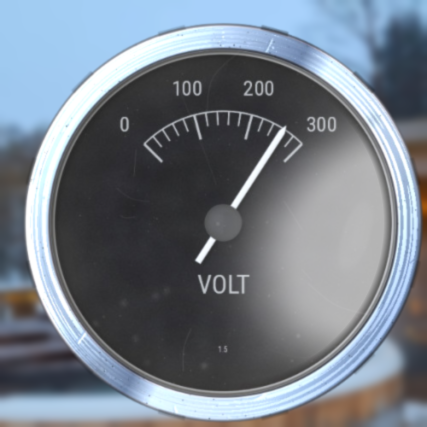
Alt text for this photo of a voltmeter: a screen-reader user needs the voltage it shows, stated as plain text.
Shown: 260 V
